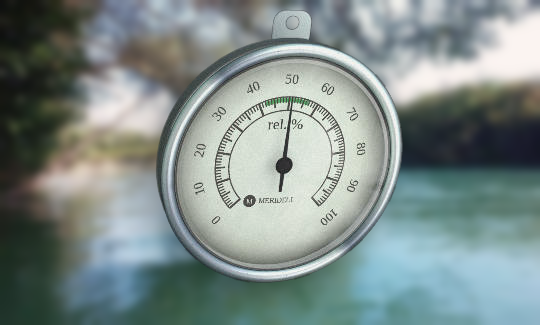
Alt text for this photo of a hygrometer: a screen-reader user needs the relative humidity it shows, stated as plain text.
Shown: 50 %
